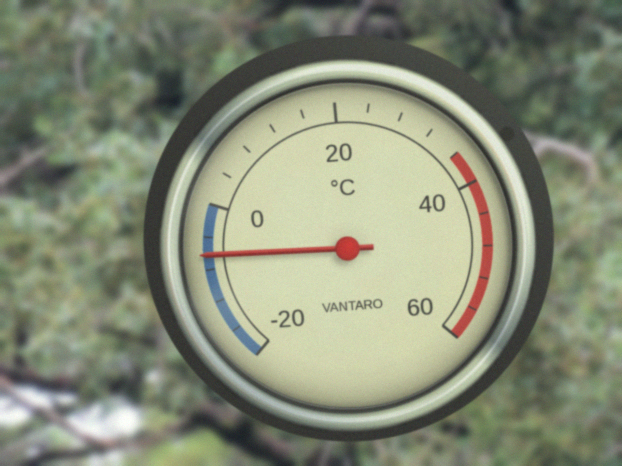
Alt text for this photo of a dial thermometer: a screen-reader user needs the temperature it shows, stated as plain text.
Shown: -6 °C
